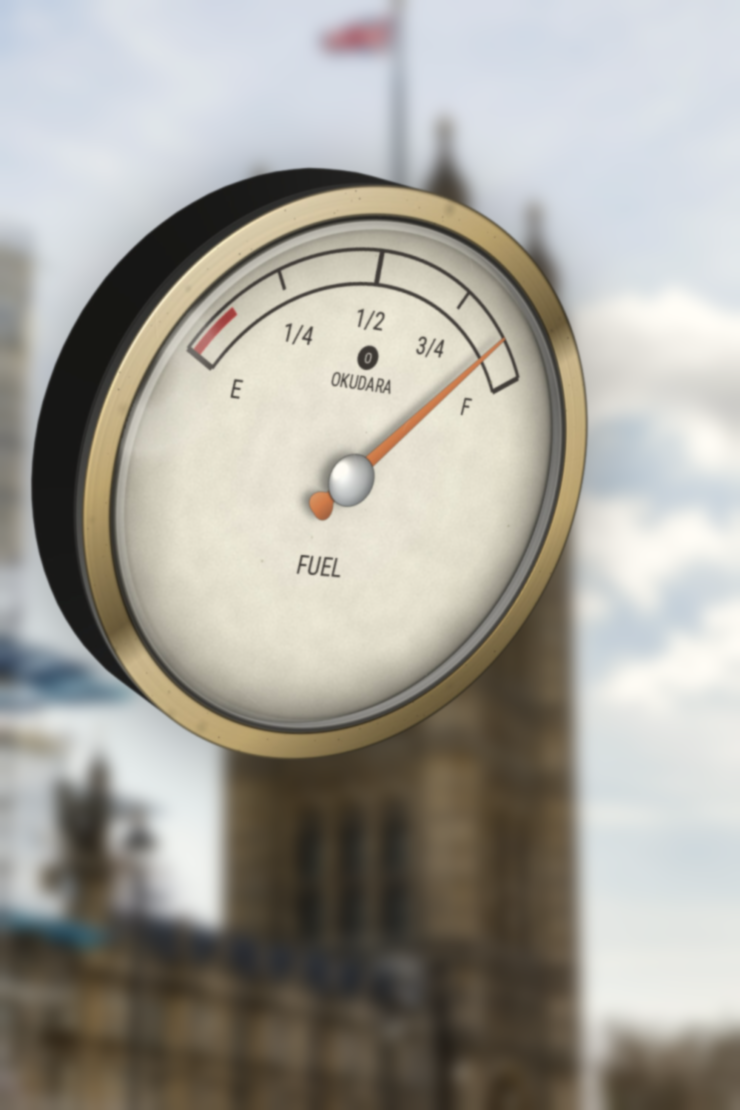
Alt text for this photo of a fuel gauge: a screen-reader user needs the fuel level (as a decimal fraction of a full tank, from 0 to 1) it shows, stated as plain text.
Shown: 0.875
